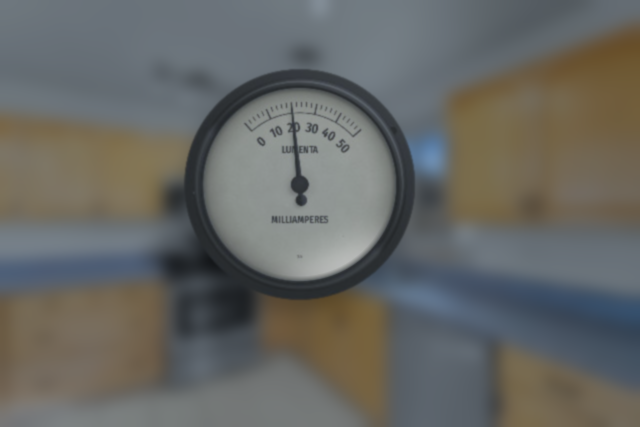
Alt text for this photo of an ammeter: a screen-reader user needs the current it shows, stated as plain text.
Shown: 20 mA
